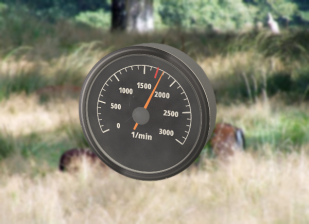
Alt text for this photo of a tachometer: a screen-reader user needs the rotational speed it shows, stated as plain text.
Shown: 1800 rpm
